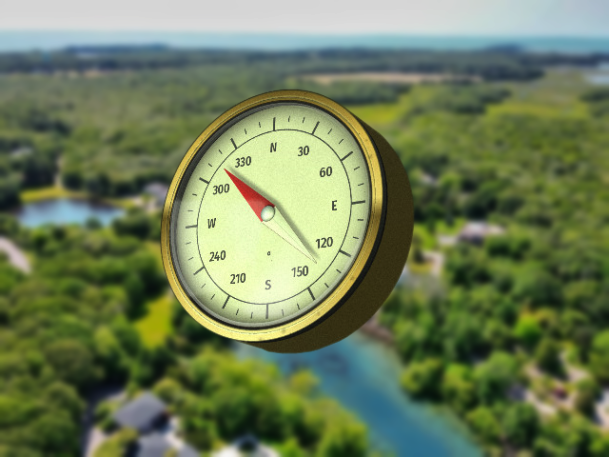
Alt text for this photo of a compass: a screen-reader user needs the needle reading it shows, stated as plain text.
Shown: 315 °
